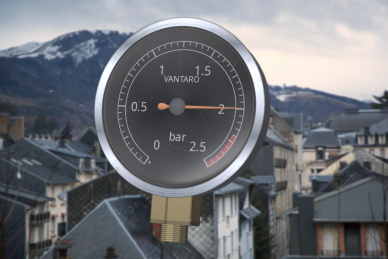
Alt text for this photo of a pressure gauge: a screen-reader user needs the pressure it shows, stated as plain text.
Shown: 2 bar
